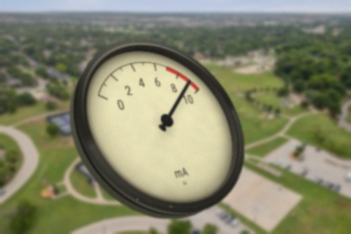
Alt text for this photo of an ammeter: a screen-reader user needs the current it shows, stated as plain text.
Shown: 9 mA
